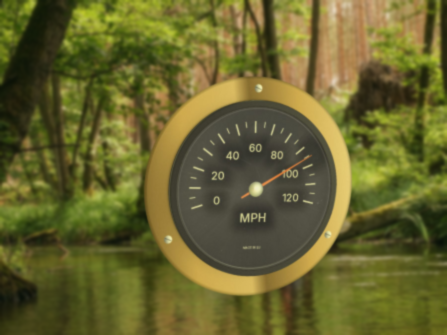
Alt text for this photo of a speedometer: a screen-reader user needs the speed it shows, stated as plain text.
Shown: 95 mph
